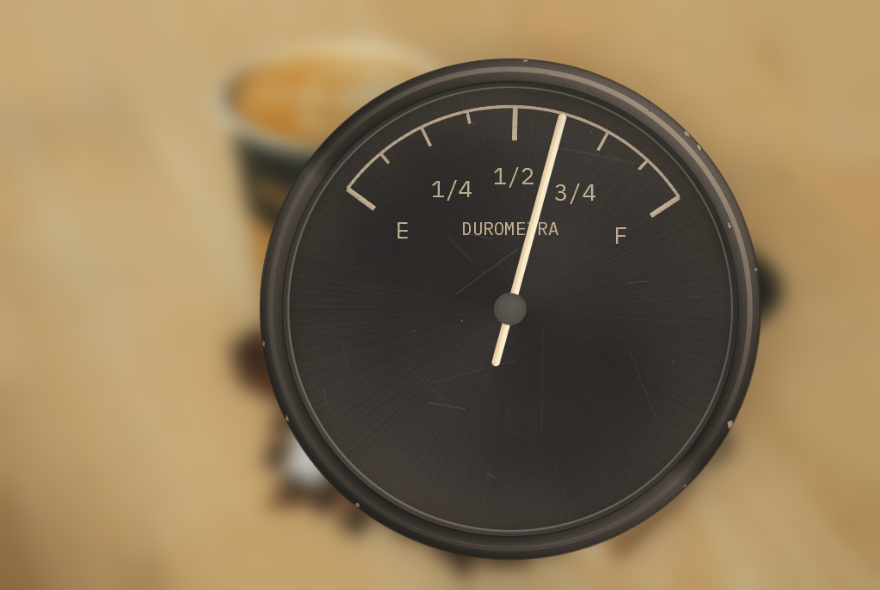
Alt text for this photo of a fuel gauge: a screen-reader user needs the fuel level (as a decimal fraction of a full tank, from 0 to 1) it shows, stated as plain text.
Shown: 0.625
